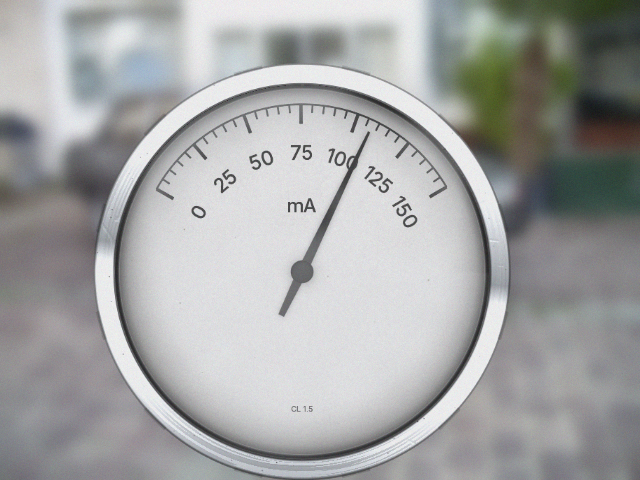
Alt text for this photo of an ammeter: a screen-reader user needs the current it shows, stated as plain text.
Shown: 107.5 mA
